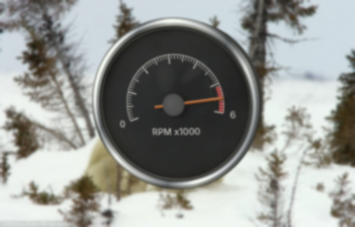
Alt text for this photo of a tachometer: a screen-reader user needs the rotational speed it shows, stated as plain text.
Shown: 5500 rpm
